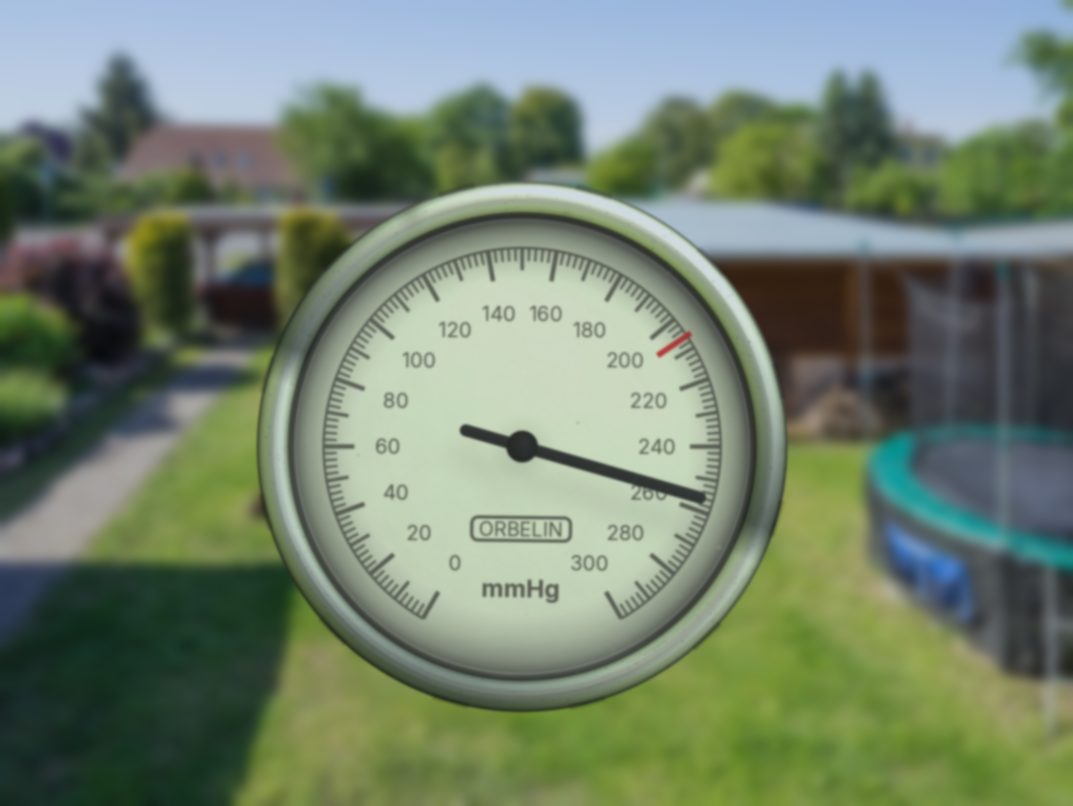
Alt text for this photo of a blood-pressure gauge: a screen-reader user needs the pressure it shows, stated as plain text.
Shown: 256 mmHg
